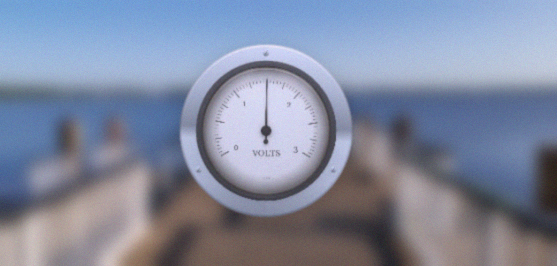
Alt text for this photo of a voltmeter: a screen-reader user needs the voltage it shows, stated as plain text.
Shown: 1.5 V
